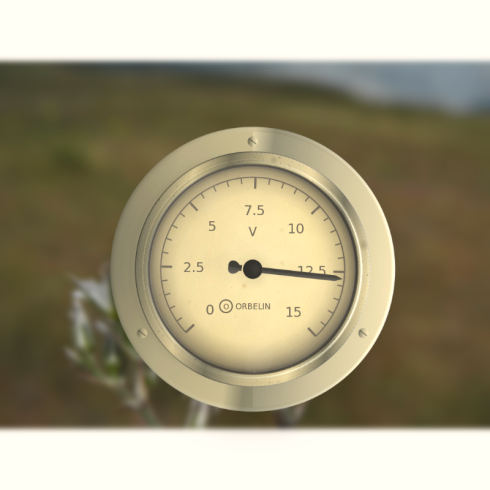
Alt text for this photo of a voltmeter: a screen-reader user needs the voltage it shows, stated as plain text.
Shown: 12.75 V
